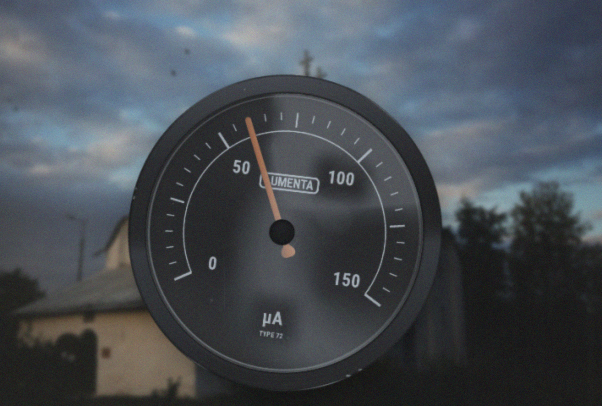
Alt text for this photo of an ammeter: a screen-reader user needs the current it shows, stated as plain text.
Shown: 60 µA
